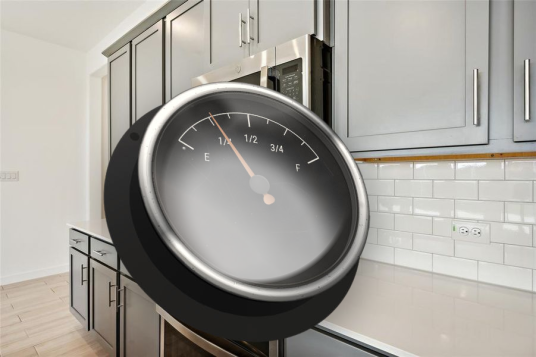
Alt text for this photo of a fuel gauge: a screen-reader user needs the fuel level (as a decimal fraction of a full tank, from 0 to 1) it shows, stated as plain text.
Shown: 0.25
